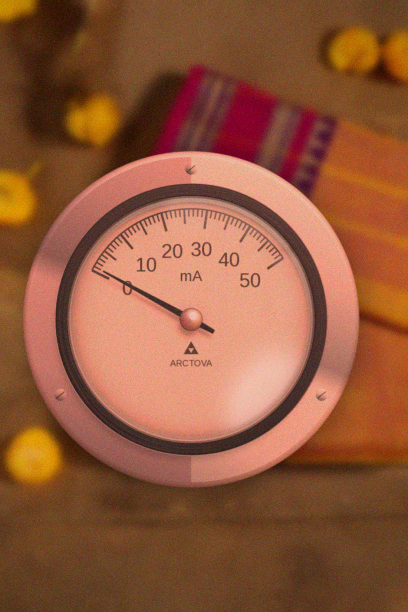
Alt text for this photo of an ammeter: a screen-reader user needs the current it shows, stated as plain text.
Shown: 1 mA
